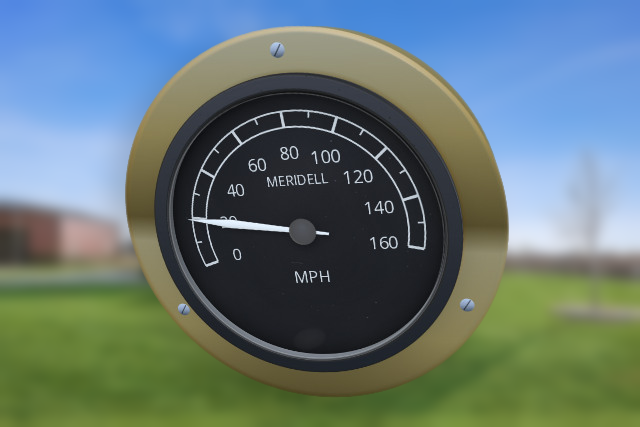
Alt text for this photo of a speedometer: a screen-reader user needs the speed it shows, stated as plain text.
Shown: 20 mph
